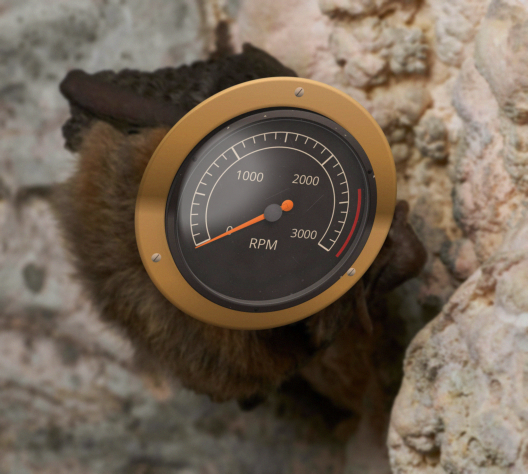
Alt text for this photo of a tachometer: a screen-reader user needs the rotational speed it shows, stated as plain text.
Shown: 0 rpm
